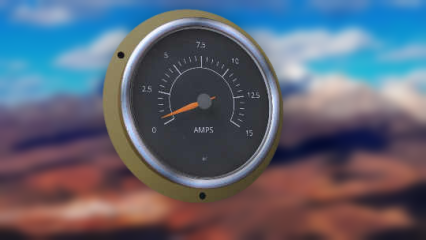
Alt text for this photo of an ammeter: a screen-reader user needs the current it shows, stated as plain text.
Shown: 0.5 A
